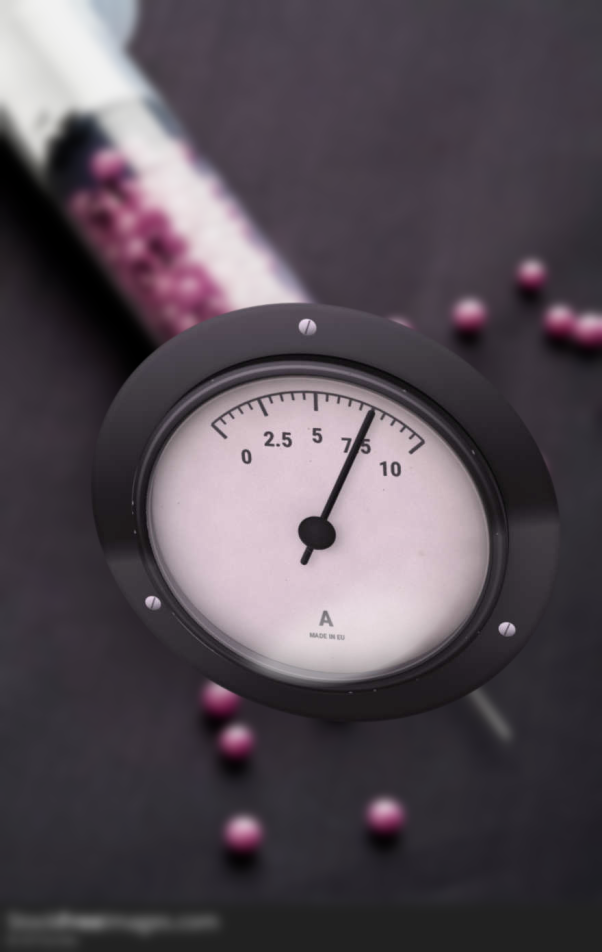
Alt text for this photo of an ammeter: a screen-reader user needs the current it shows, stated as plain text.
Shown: 7.5 A
